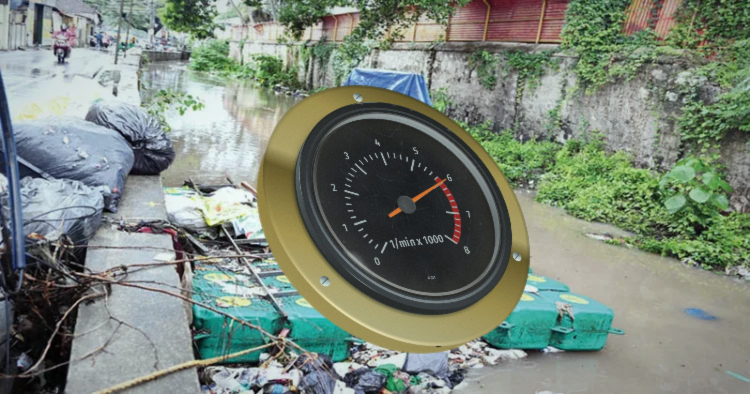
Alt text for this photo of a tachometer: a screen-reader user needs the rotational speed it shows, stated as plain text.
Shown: 6000 rpm
